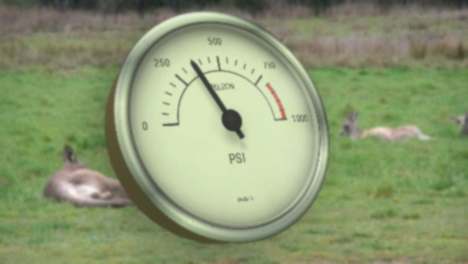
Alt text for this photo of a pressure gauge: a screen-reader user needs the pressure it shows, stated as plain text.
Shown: 350 psi
